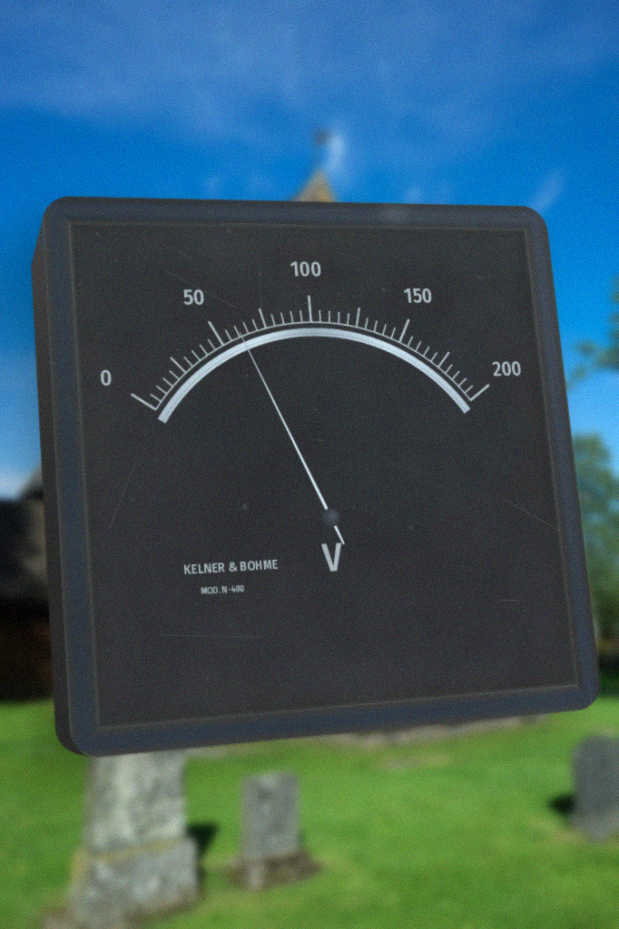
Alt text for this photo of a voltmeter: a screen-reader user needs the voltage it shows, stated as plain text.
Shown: 60 V
